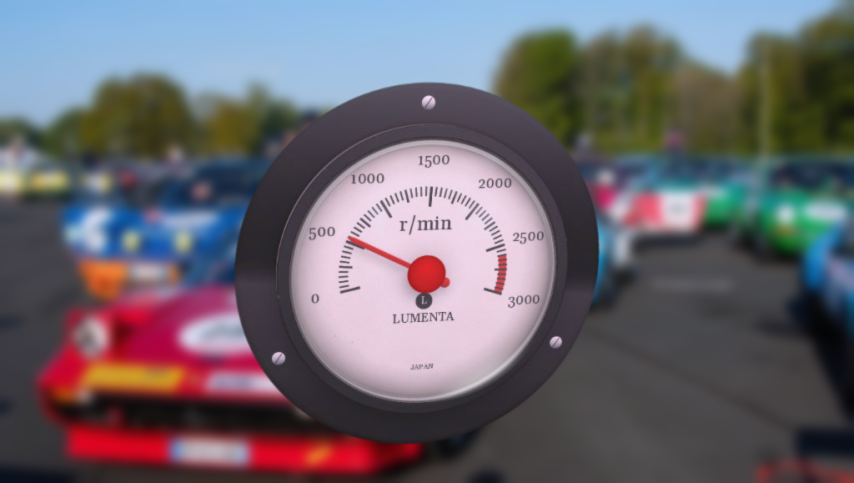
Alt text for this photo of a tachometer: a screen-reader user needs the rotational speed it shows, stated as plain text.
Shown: 550 rpm
